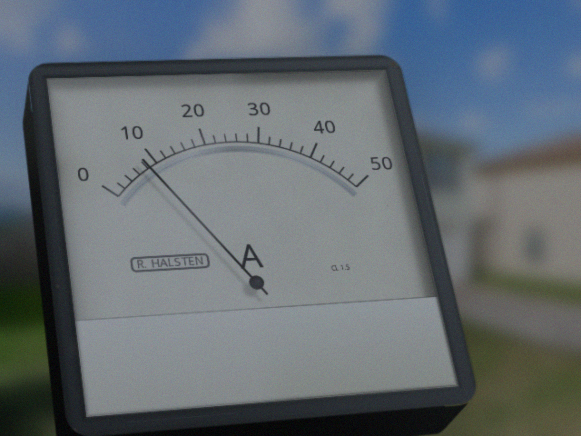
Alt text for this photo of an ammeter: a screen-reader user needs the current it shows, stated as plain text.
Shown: 8 A
